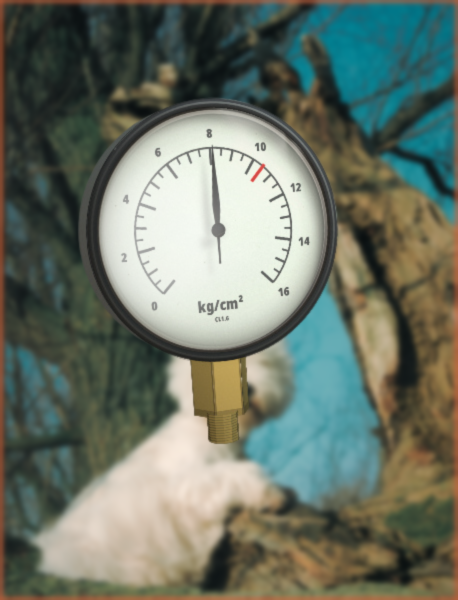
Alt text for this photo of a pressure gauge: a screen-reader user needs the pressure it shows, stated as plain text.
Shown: 8 kg/cm²
